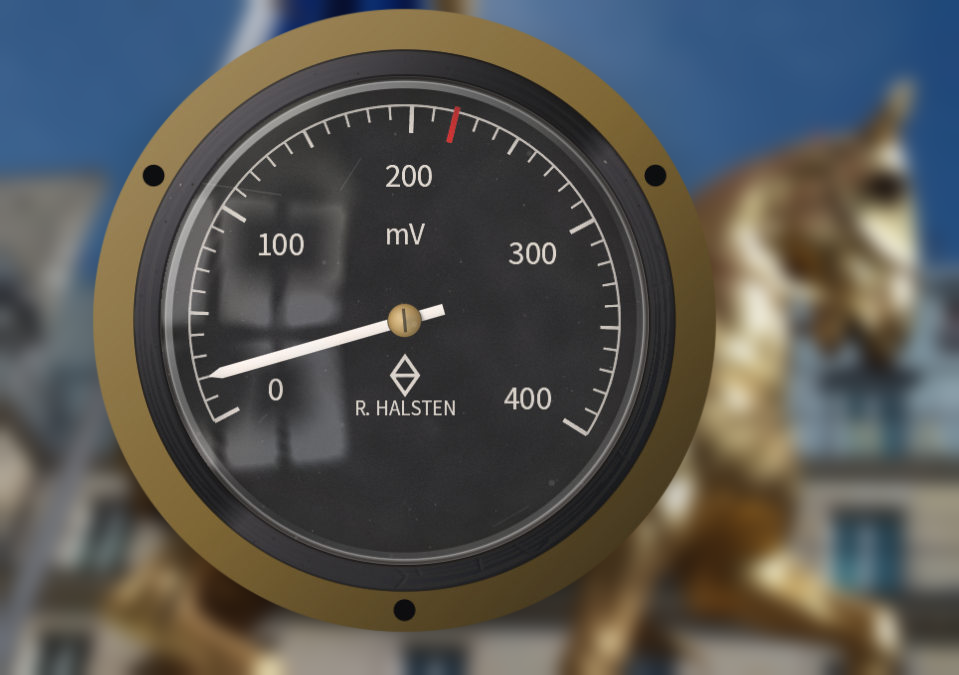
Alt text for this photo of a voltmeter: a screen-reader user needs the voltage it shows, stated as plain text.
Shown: 20 mV
